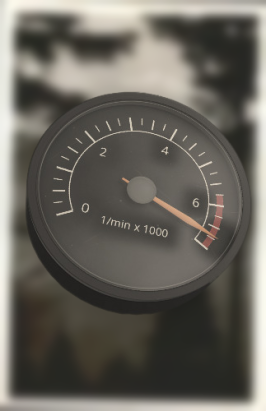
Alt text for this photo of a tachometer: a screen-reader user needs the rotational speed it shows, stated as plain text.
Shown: 6750 rpm
